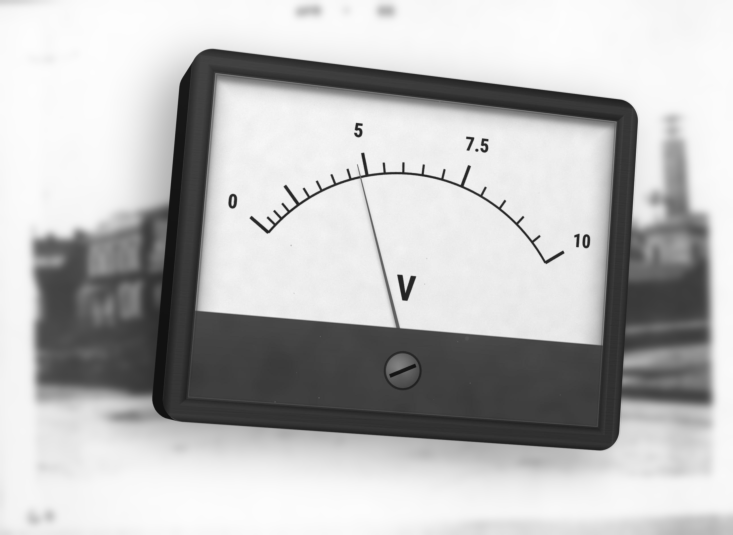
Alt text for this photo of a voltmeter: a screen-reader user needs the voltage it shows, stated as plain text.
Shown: 4.75 V
